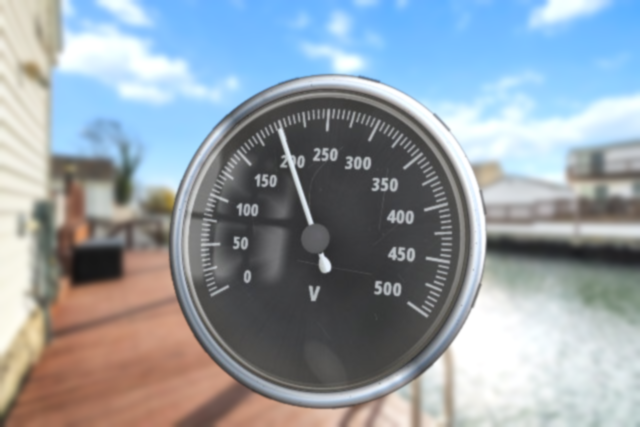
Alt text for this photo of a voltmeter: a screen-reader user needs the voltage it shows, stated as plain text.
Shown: 200 V
